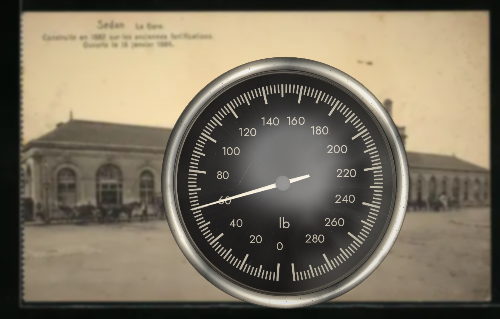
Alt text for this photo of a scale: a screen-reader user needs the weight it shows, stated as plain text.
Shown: 60 lb
